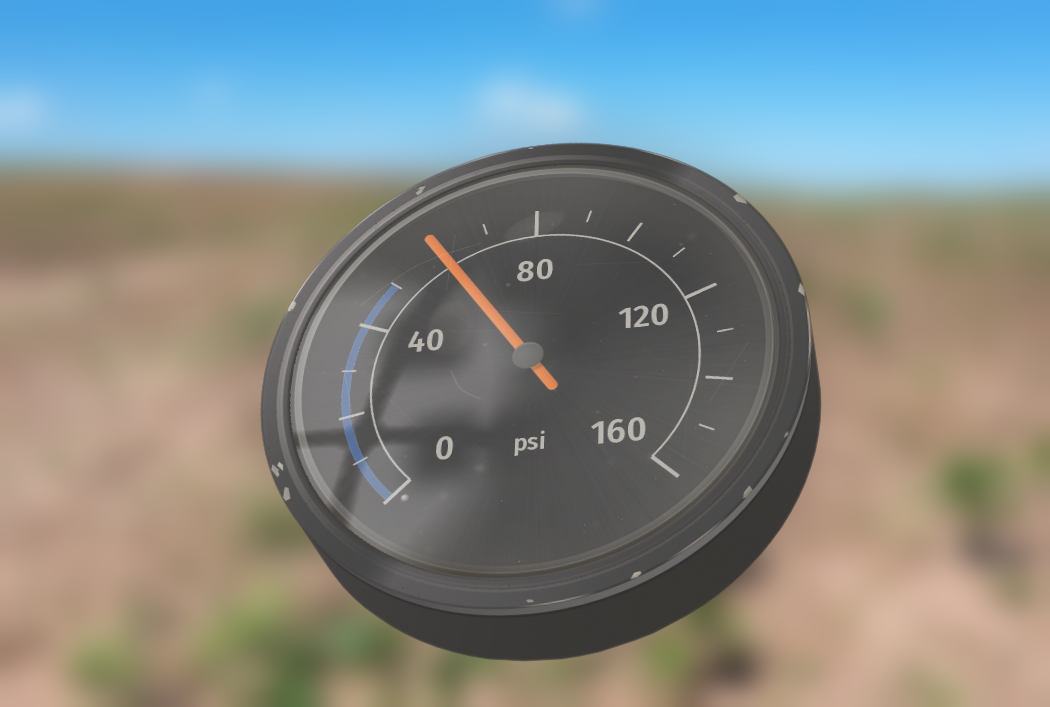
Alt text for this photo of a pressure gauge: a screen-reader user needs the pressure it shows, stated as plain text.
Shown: 60 psi
